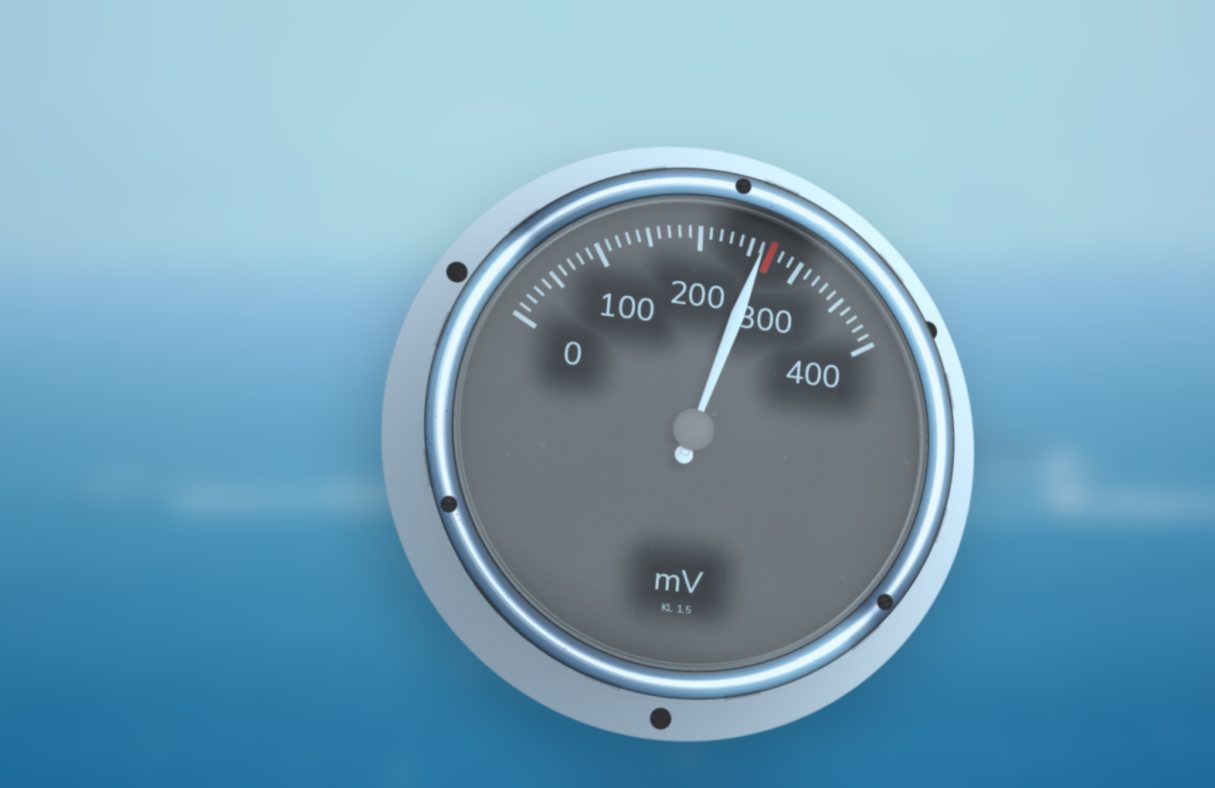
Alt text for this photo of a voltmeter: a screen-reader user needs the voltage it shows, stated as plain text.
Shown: 260 mV
